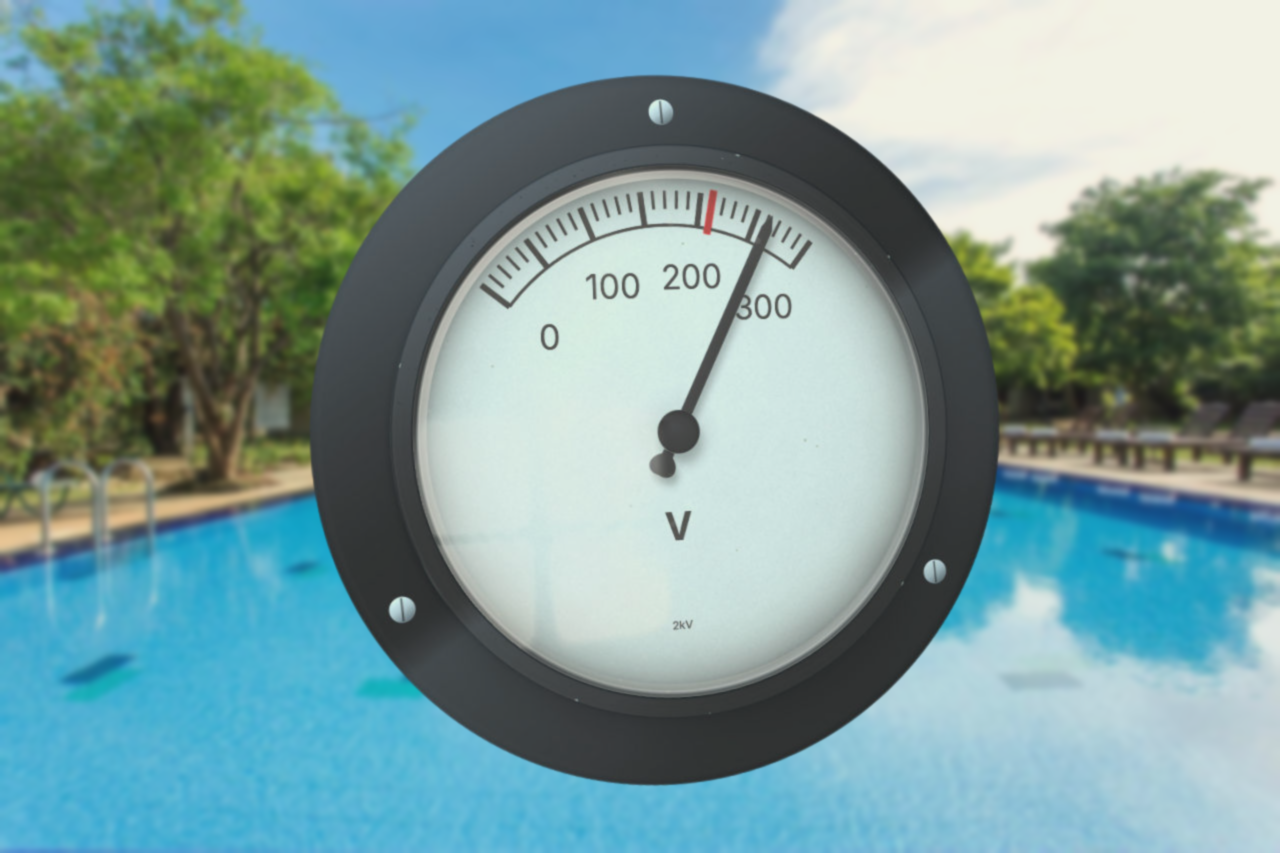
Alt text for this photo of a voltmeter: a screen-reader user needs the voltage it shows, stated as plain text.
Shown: 260 V
